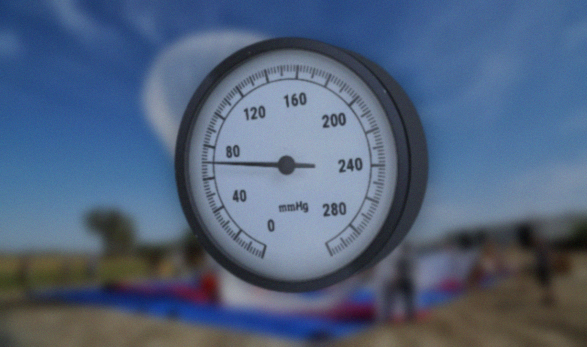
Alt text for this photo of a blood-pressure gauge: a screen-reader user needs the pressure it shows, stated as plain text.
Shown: 70 mmHg
